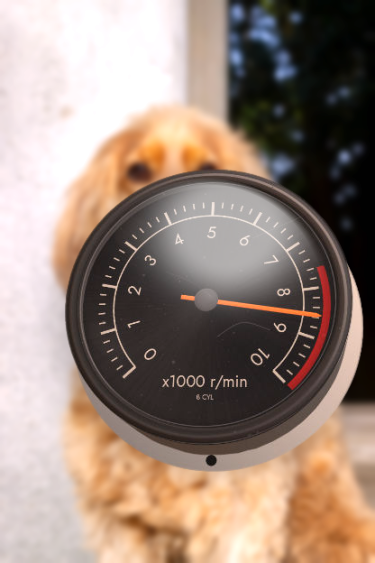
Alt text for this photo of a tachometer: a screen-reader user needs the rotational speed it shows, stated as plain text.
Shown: 8600 rpm
